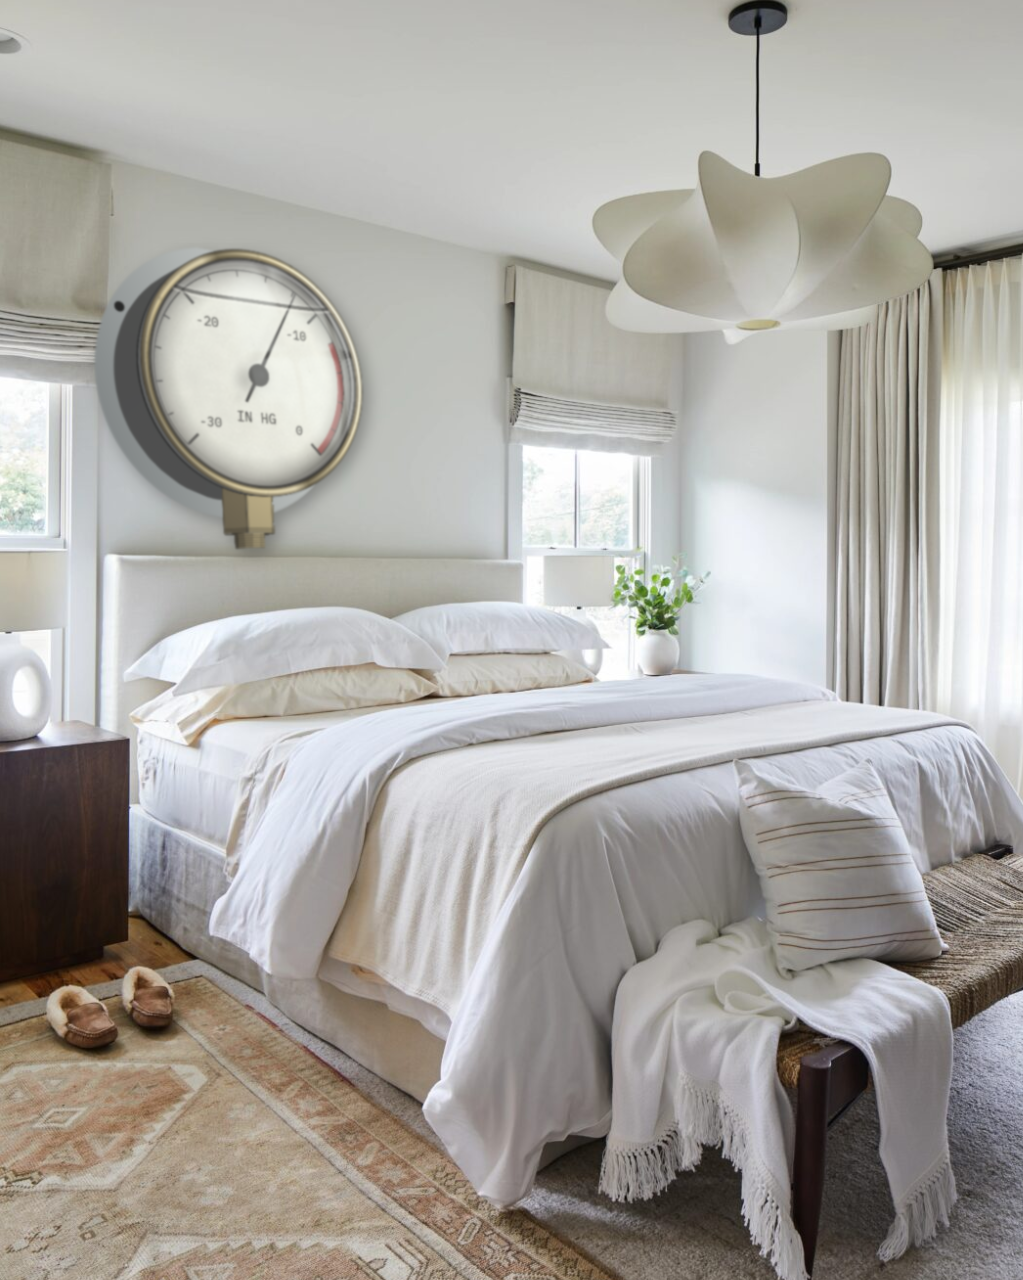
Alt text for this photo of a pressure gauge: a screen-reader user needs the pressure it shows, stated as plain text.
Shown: -12 inHg
